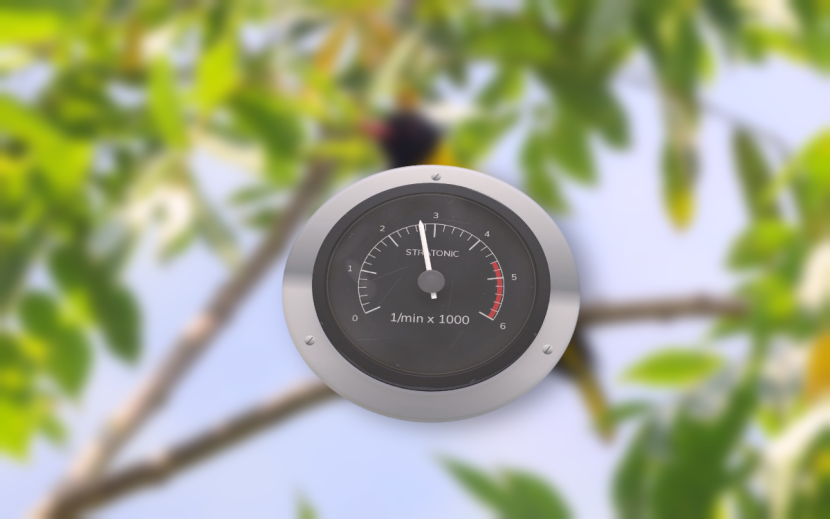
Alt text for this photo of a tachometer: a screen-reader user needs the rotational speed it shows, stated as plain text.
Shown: 2700 rpm
